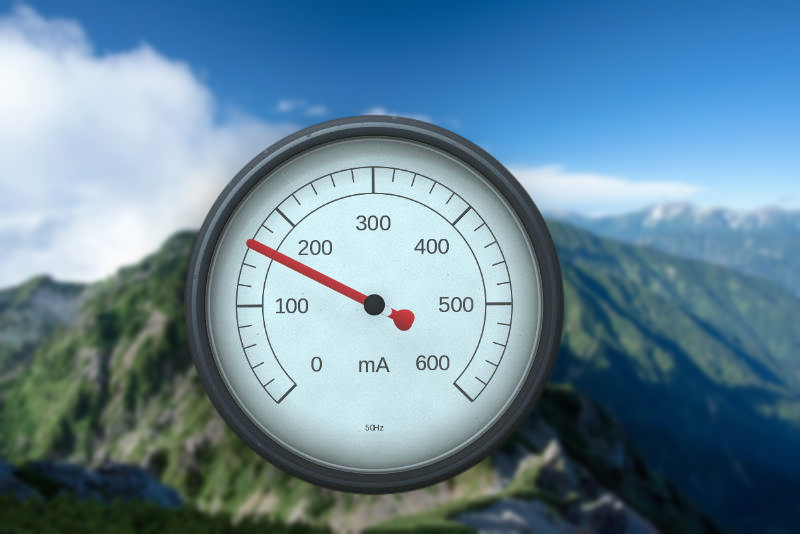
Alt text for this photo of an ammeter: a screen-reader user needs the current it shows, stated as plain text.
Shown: 160 mA
